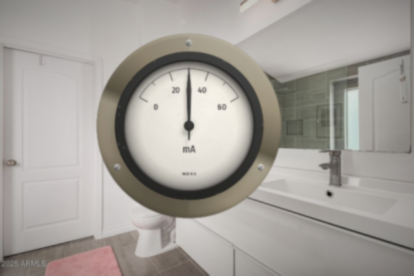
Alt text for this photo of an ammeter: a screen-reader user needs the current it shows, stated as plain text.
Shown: 30 mA
